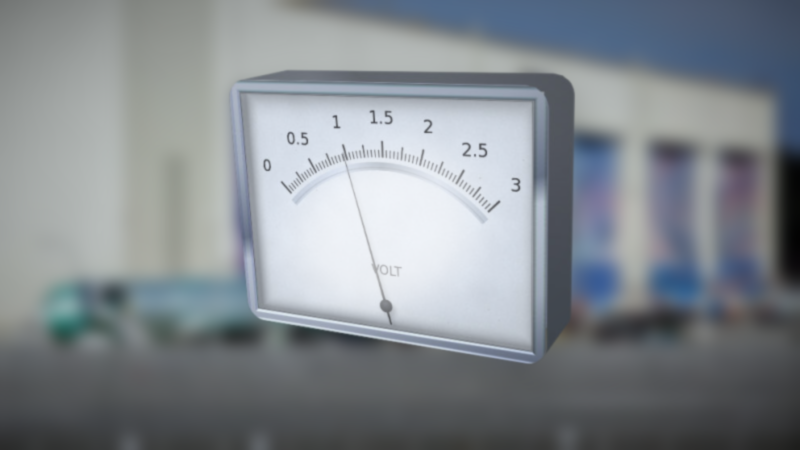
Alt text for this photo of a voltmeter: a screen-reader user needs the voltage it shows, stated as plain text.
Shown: 1 V
